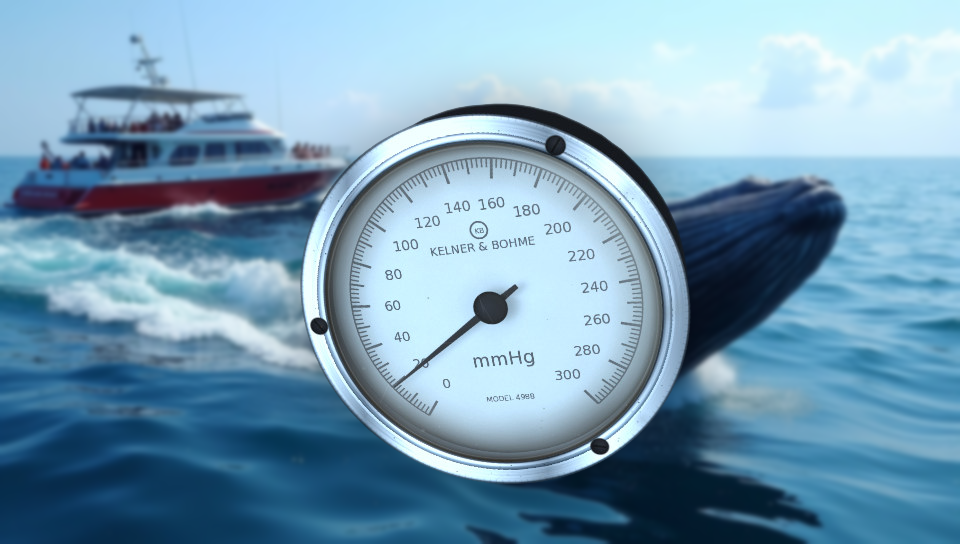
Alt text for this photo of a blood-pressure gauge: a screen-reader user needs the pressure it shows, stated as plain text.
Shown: 20 mmHg
